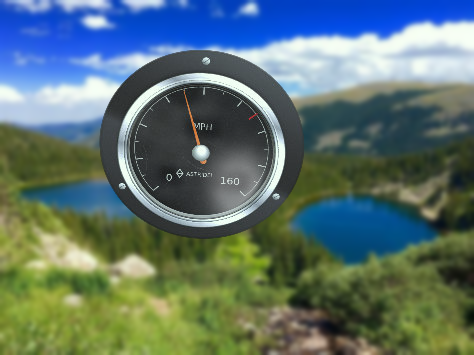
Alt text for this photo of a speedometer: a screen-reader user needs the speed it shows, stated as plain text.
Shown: 70 mph
